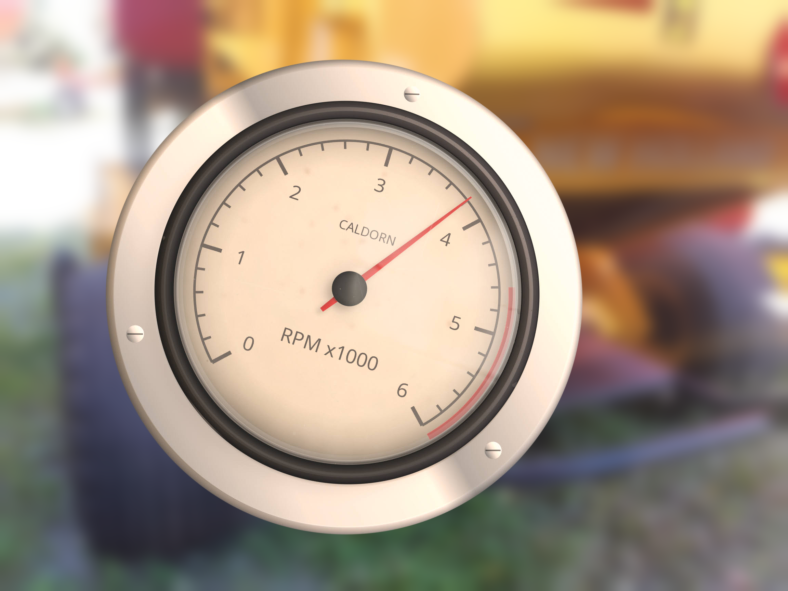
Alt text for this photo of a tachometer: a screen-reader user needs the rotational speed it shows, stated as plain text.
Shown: 3800 rpm
